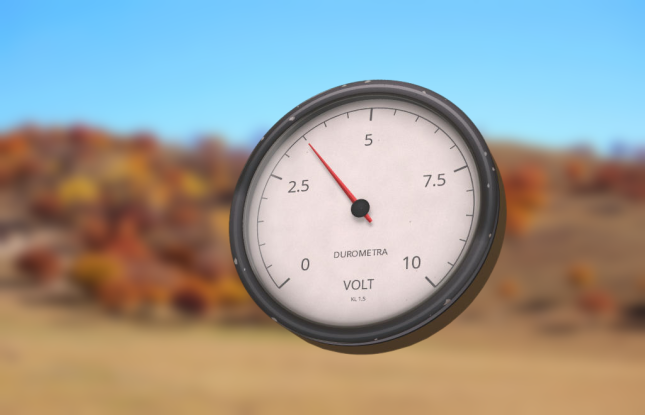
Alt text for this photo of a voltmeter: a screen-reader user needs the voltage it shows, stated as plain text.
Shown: 3.5 V
